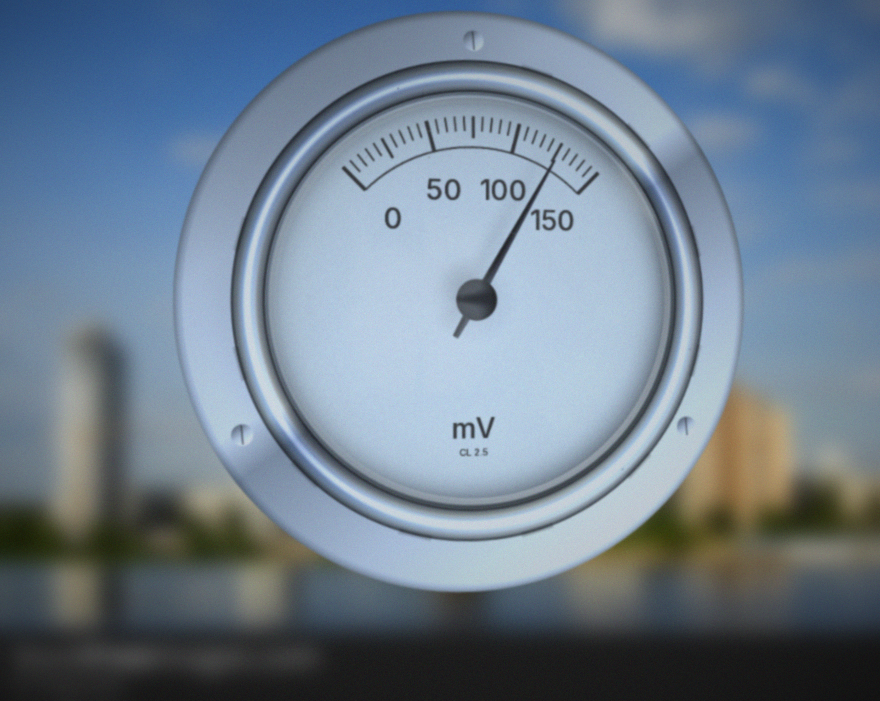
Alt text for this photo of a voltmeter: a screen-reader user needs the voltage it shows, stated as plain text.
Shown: 125 mV
